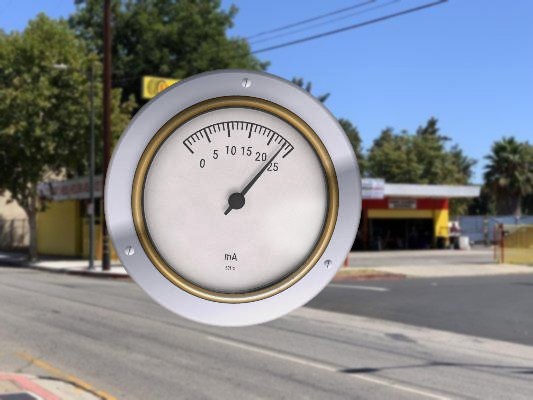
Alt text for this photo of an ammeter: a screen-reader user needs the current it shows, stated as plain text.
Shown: 23 mA
